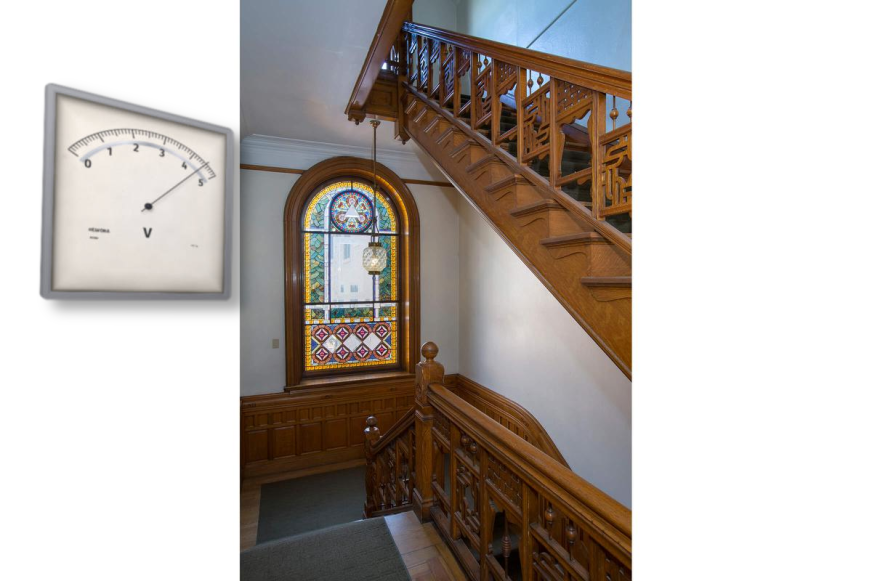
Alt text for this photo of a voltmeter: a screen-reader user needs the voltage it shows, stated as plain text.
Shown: 4.5 V
